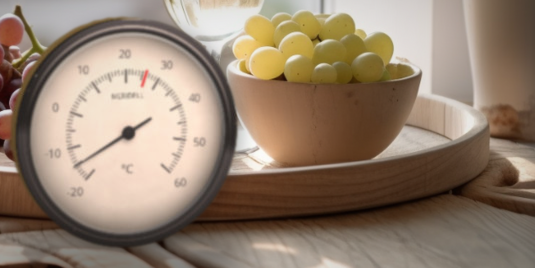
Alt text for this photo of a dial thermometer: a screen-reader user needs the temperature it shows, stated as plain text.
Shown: -15 °C
